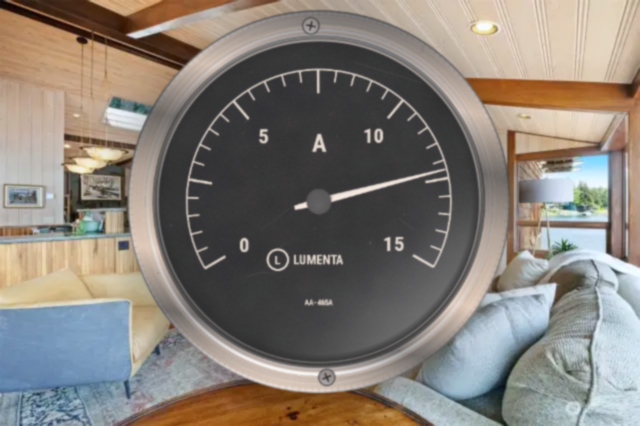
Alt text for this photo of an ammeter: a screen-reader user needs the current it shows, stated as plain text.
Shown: 12.25 A
